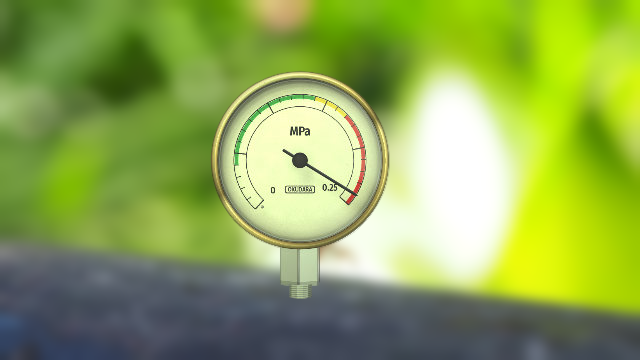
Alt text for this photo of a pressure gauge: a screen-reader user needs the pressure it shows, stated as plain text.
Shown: 0.24 MPa
